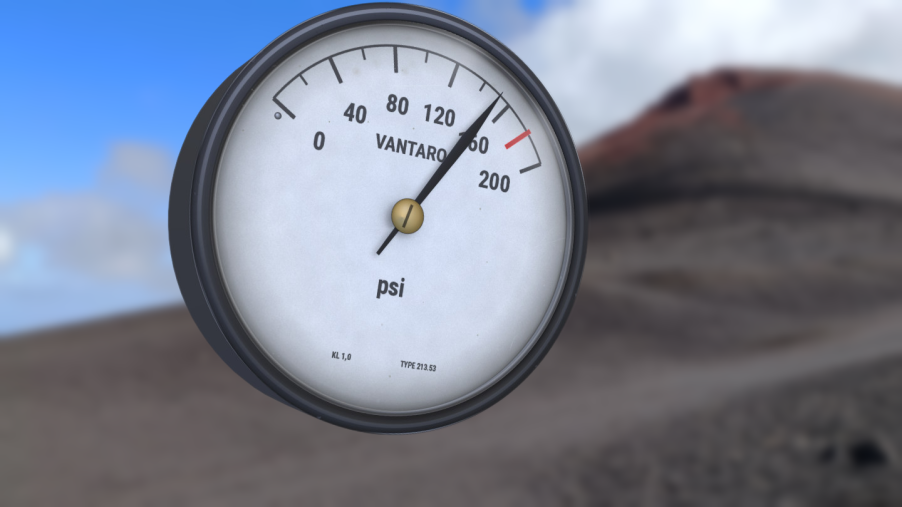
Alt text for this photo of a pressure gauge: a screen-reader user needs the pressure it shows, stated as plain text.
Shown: 150 psi
